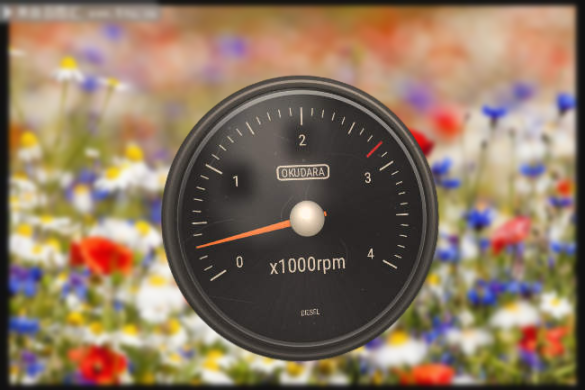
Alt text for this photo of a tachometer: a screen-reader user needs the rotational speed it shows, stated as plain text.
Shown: 300 rpm
